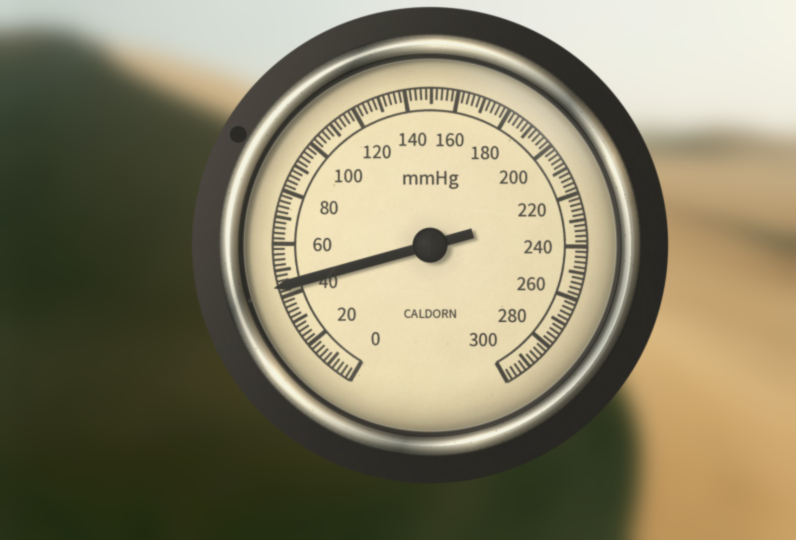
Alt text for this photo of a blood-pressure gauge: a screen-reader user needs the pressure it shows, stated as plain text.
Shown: 44 mmHg
